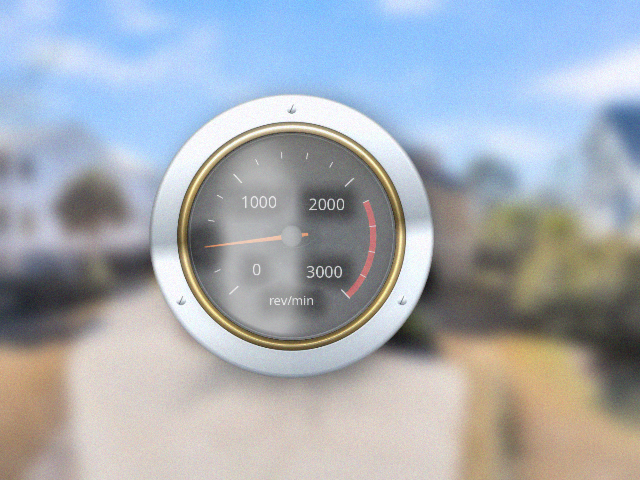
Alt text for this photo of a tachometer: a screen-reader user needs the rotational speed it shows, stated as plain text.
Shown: 400 rpm
